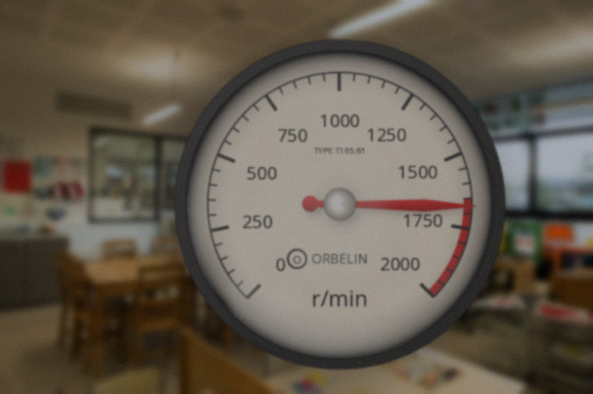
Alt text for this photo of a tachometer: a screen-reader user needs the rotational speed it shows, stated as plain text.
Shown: 1675 rpm
